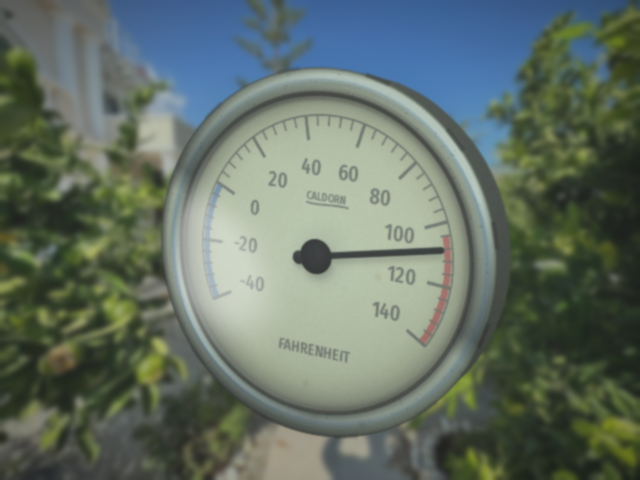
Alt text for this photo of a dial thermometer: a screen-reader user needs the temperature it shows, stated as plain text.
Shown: 108 °F
